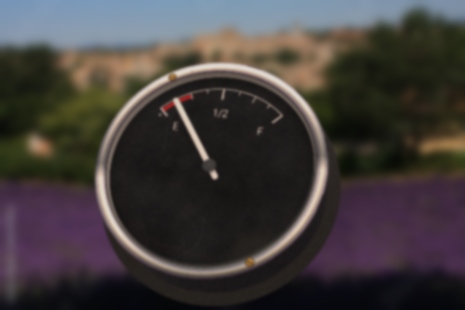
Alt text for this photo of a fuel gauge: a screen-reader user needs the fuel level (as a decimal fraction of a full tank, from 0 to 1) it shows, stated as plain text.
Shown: 0.125
